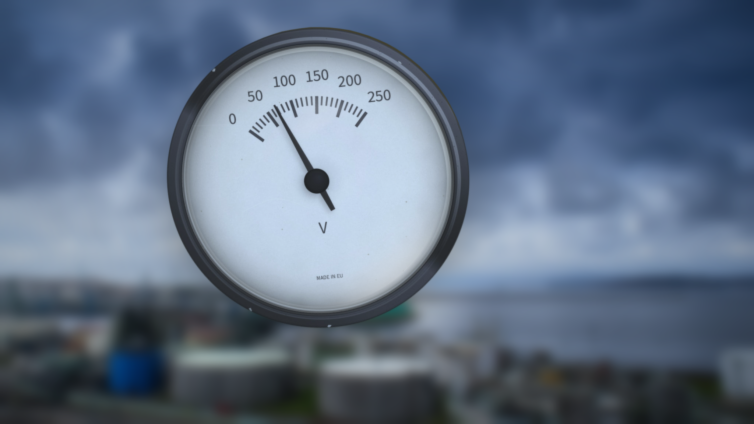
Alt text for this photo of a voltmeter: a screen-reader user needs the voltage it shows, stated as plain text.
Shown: 70 V
